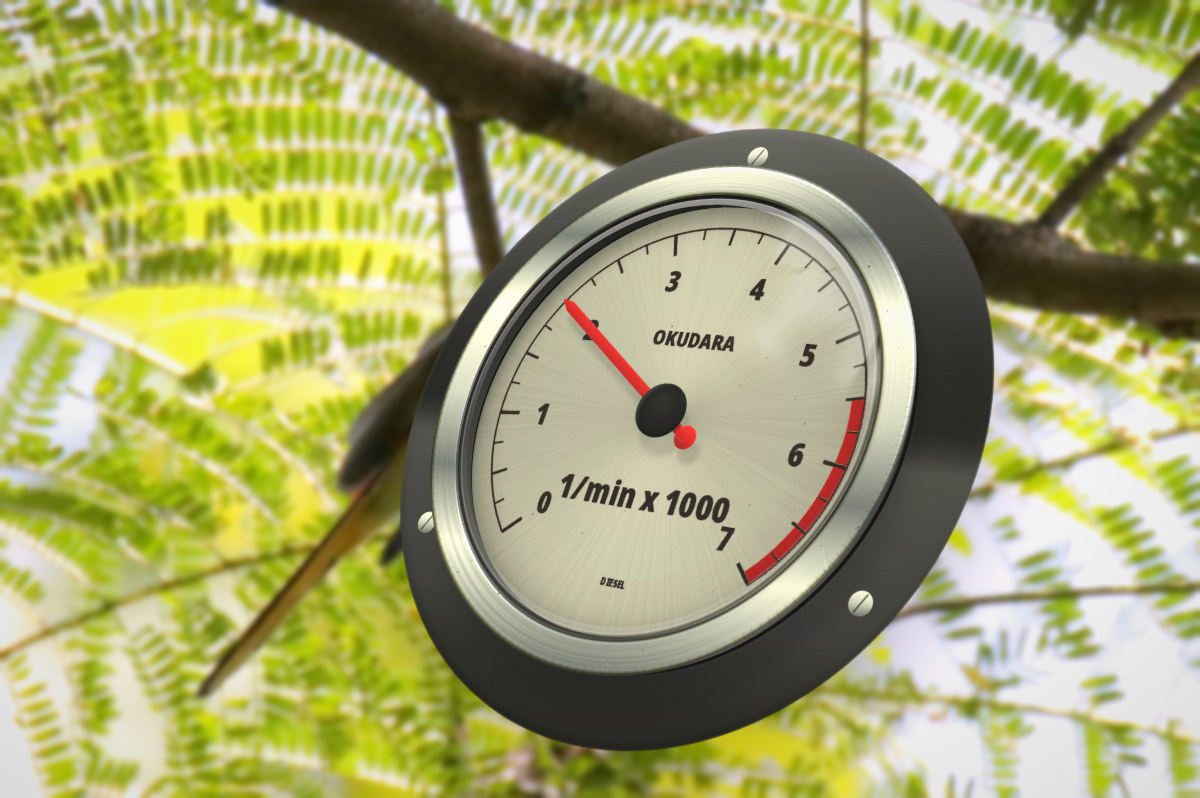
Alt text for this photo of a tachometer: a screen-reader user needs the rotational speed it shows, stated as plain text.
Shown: 2000 rpm
